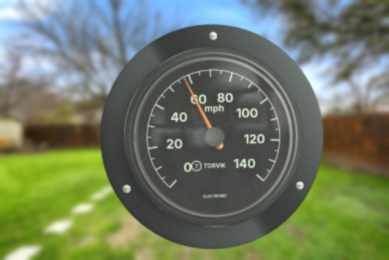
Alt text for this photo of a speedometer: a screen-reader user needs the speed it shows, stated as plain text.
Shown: 57.5 mph
